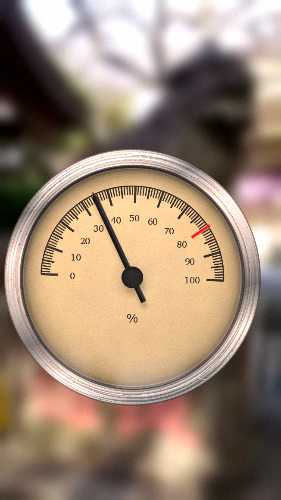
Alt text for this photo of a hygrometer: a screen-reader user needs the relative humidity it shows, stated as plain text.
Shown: 35 %
